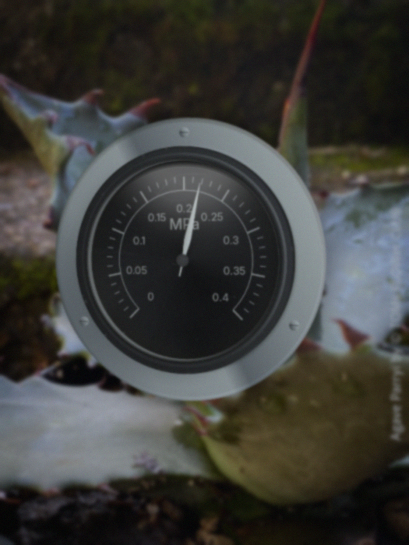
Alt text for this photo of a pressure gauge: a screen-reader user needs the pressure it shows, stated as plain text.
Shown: 0.22 MPa
